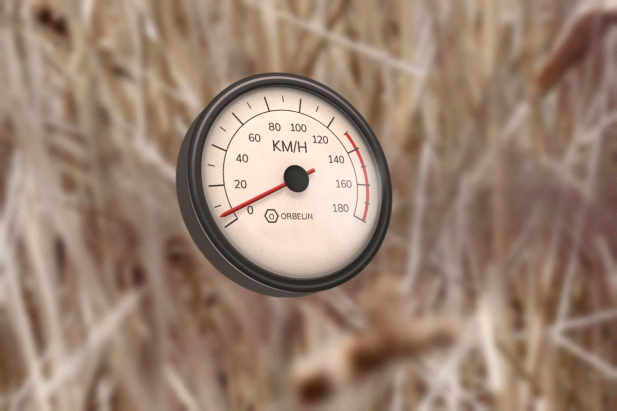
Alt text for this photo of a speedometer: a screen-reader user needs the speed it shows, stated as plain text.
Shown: 5 km/h
